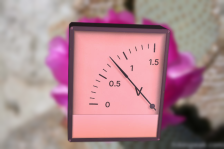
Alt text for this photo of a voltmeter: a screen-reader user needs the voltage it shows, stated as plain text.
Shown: 0.8 V
